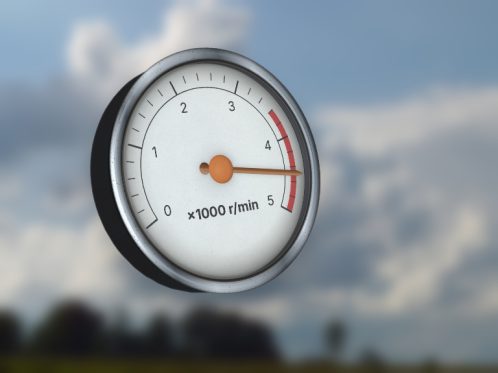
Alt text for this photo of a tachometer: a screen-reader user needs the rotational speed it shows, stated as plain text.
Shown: 4500 rpm
